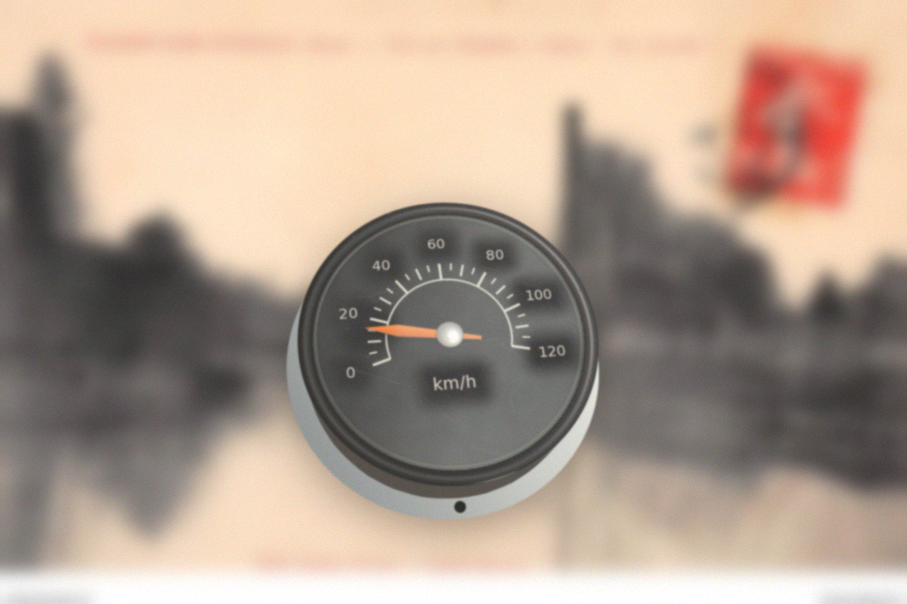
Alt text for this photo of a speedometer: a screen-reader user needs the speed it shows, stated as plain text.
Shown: 15 km/h
